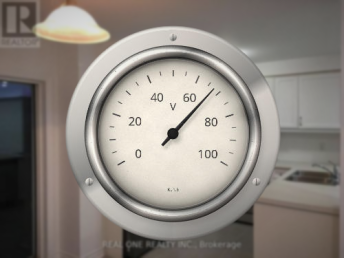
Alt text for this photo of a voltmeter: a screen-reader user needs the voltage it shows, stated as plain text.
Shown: 67.5 V
